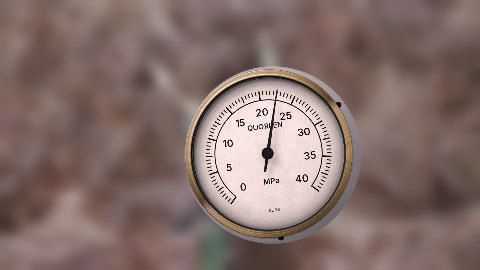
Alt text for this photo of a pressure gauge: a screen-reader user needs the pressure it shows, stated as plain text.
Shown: 22.5 MPa
